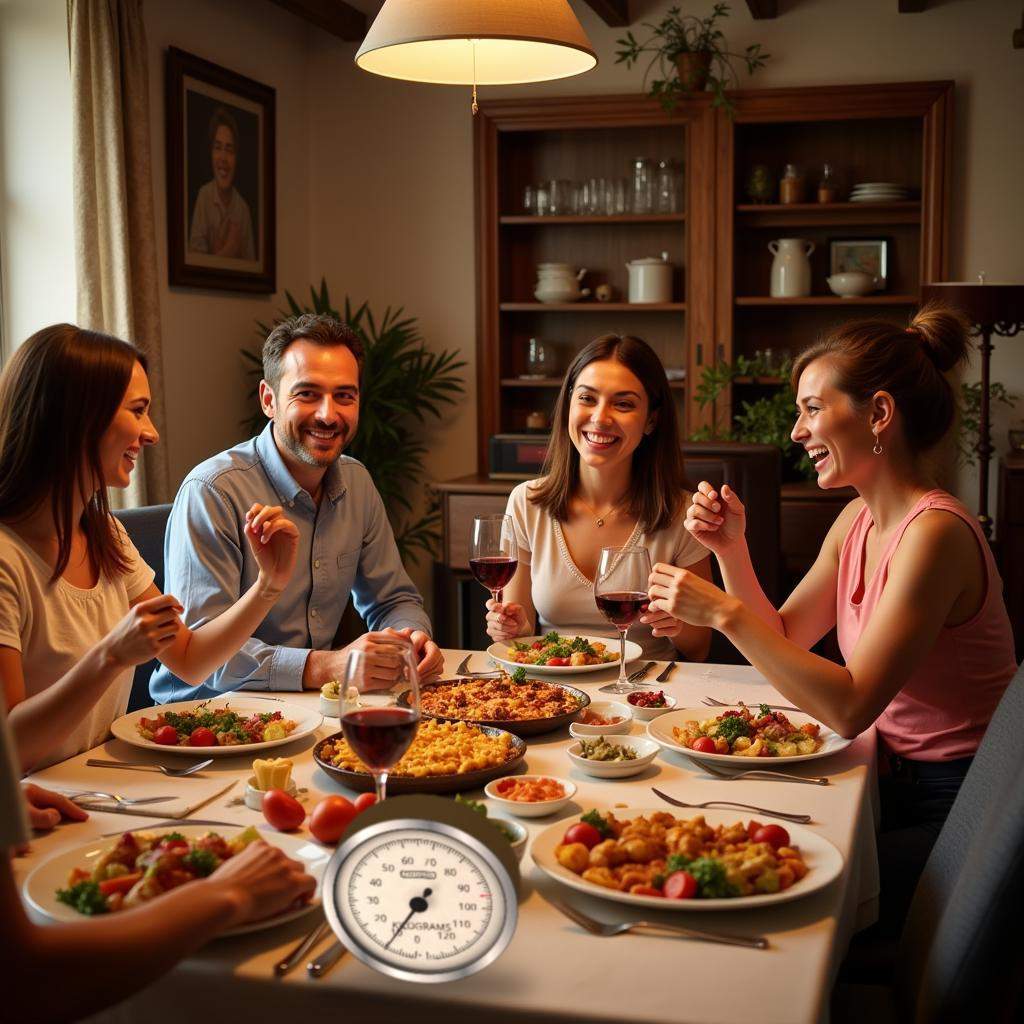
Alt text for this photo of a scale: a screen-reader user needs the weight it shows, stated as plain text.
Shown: 10 kg
